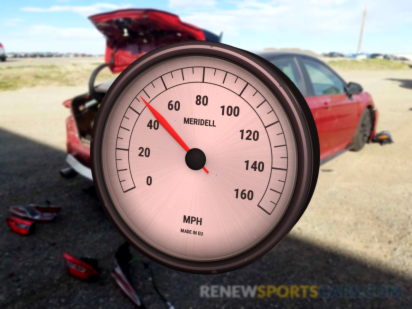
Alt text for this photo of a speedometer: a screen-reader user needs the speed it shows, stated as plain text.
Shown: 47.5 mph
